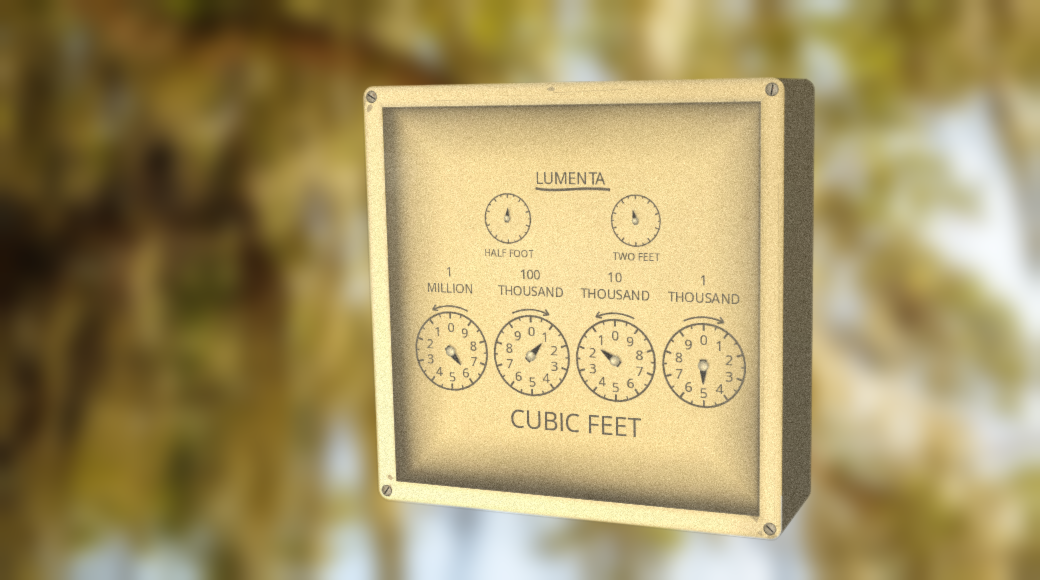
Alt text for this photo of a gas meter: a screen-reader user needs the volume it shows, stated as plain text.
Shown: 611500 ft³
